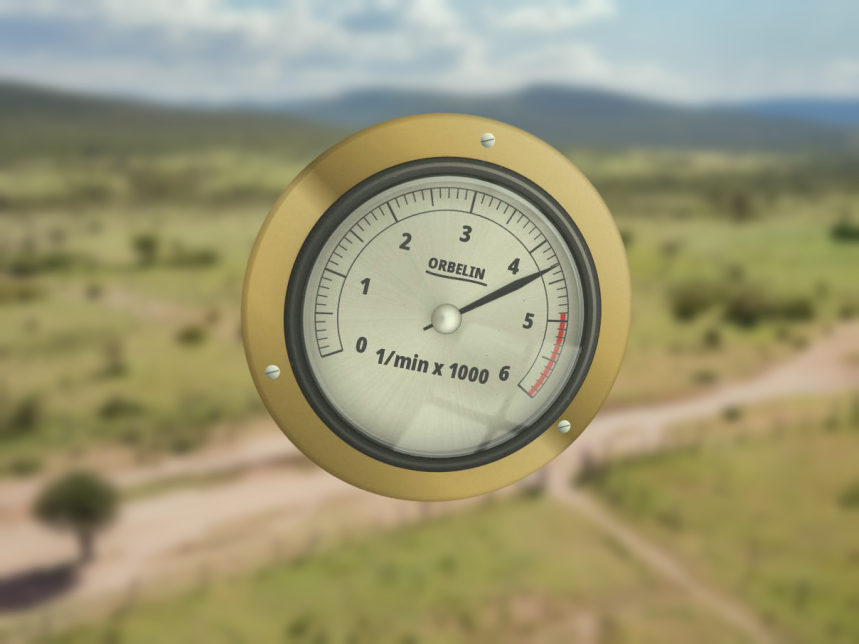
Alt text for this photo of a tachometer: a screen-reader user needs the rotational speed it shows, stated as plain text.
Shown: 4300 rpm
